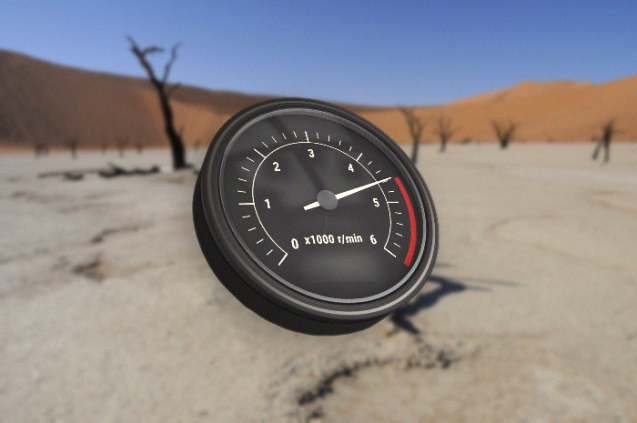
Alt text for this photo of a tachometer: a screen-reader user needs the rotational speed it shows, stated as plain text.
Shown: 4600 rpm
